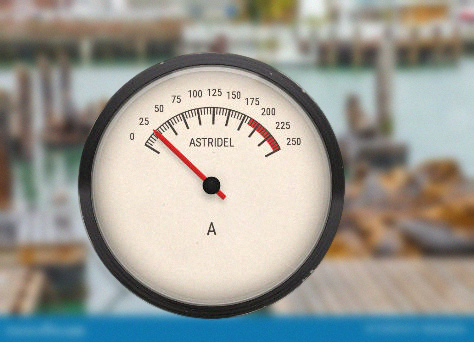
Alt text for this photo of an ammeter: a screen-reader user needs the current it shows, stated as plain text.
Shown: 25 A
